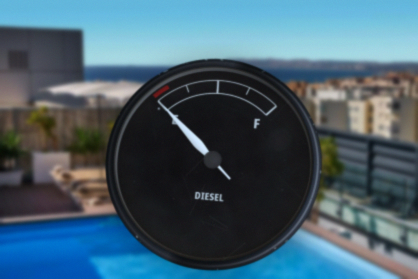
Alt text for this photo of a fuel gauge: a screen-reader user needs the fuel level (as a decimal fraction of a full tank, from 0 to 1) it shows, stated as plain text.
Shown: 0
